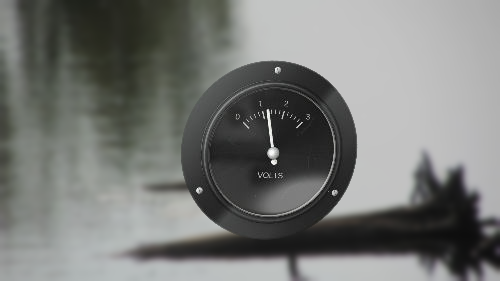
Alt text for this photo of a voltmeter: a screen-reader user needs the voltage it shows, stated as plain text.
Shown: 1.2 V
